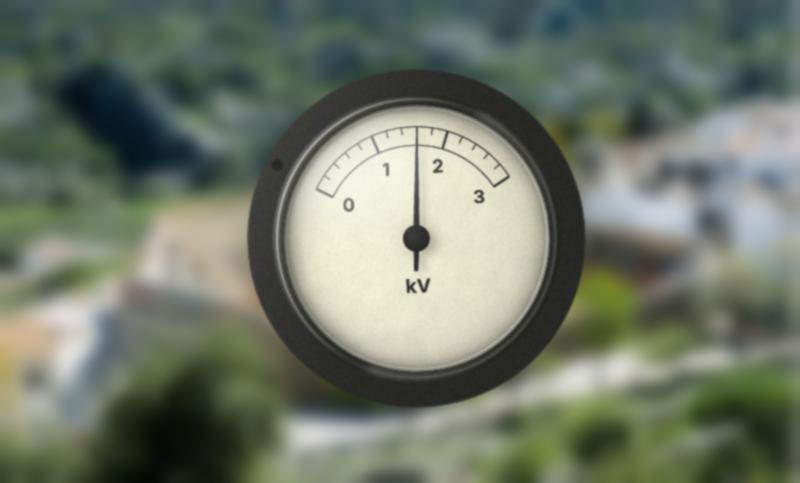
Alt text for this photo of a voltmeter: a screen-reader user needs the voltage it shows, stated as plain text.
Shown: 1.6 kV
